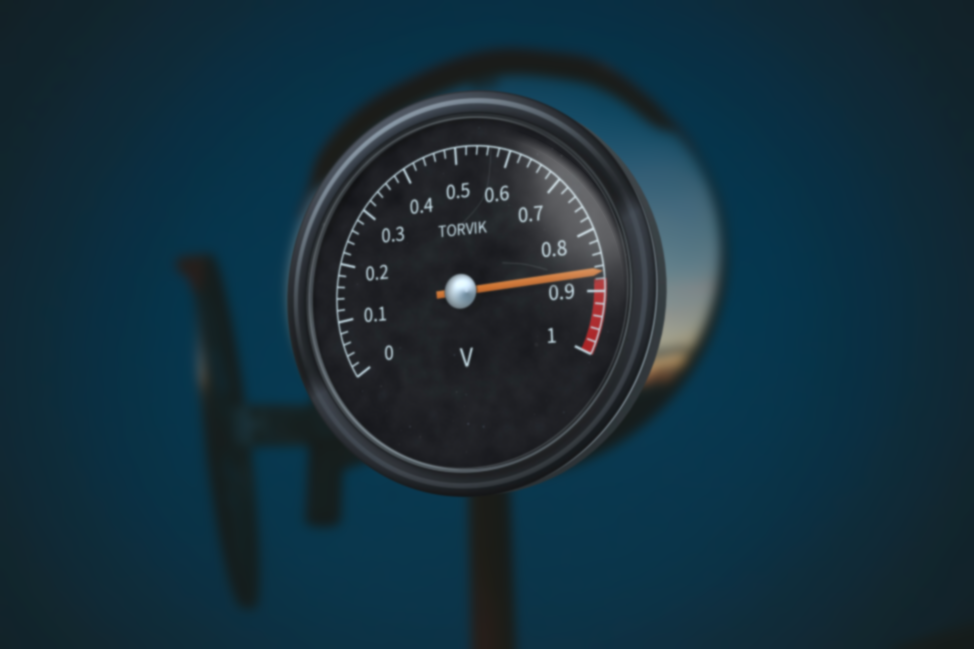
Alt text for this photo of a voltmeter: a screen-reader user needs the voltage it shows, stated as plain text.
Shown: 0.87 V
